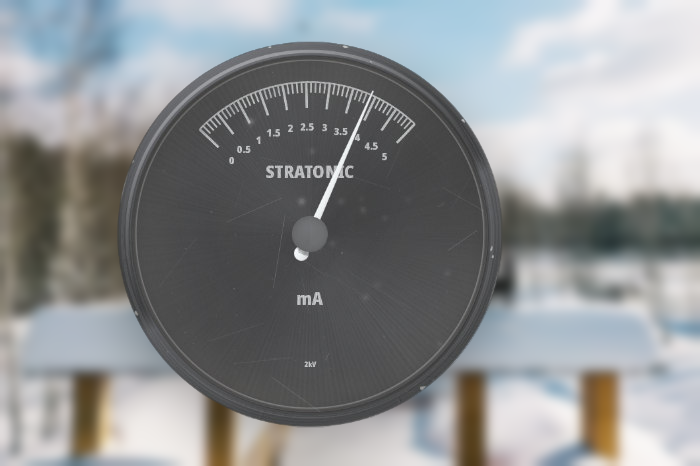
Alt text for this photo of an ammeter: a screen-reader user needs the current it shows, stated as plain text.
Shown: 3.9 mA
